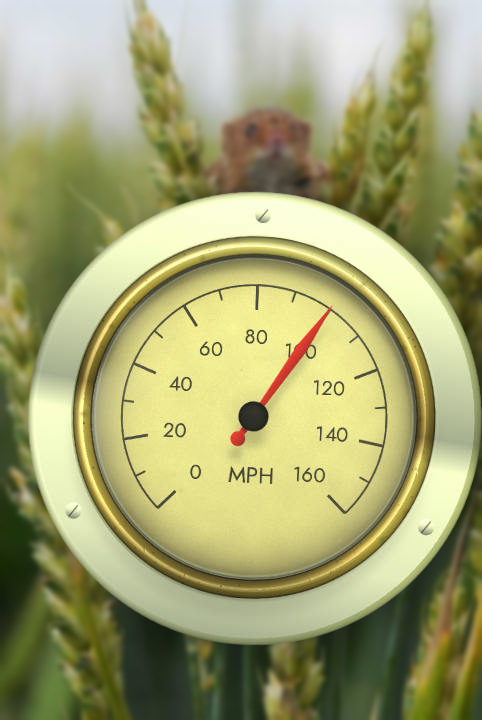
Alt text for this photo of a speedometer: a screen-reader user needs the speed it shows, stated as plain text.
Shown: 100 mph
